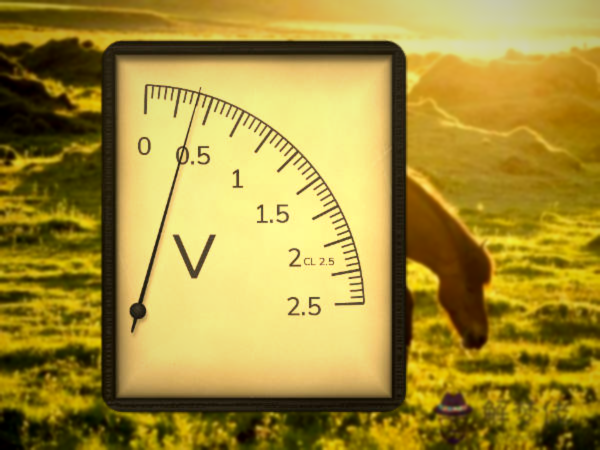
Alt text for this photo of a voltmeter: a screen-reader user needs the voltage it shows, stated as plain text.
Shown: 0.4 V
